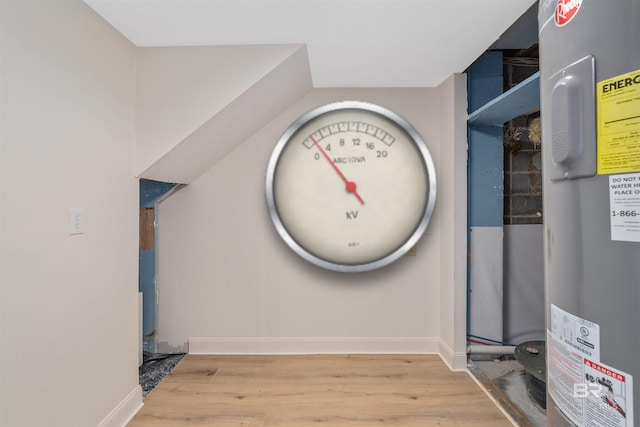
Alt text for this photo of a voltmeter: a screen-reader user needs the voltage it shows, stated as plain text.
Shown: 2 kV
